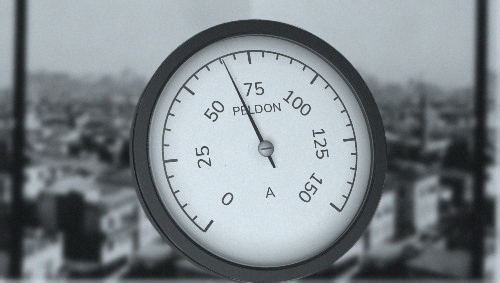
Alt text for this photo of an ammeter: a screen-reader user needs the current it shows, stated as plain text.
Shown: 65 A
